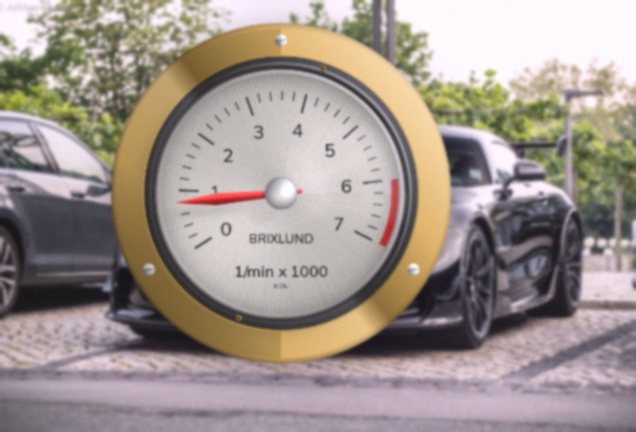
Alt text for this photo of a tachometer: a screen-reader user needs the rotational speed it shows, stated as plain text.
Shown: 800 rpm
